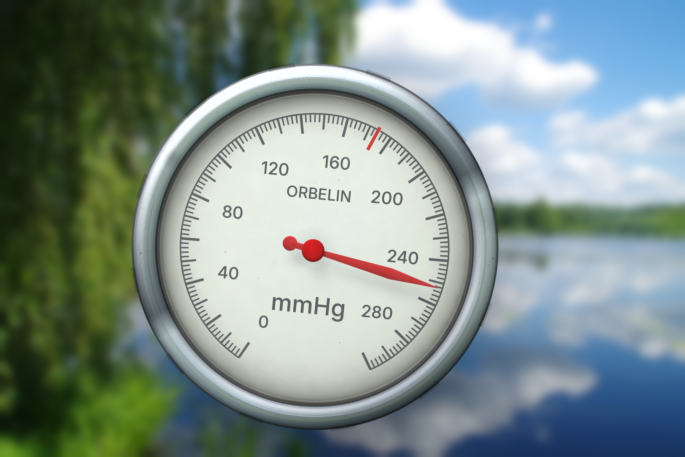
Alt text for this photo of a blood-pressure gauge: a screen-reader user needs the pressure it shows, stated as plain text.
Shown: 252 mmHg
